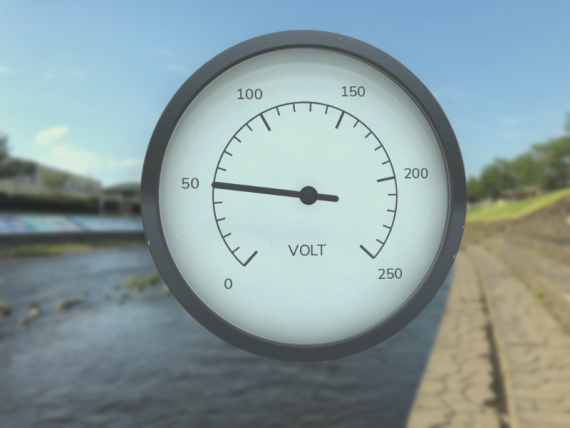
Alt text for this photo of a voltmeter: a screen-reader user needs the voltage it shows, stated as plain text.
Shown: 50 V
